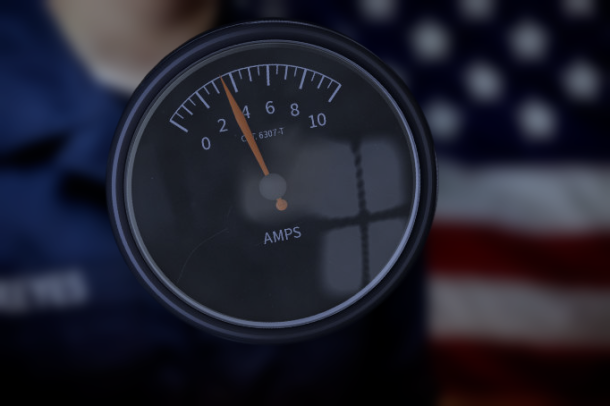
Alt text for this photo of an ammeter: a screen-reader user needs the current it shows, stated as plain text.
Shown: 3.5 A
